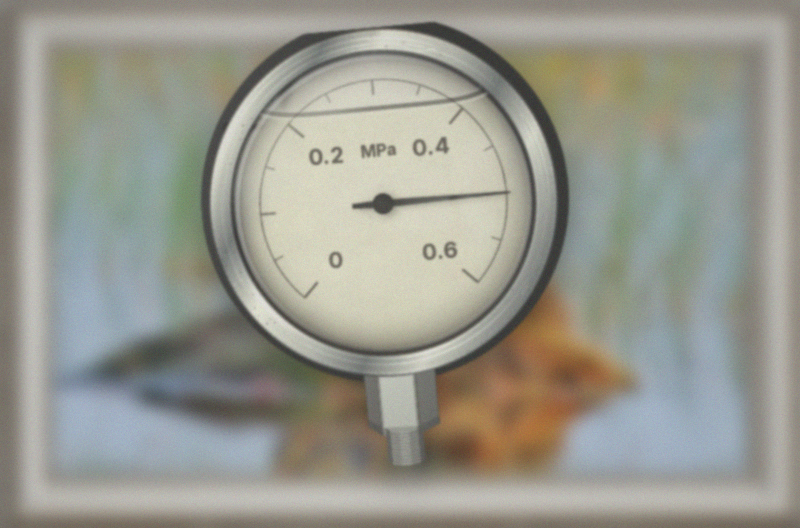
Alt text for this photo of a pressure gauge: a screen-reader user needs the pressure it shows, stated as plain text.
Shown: 0.5 MPa
